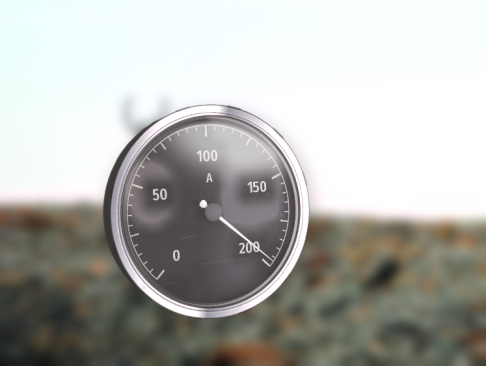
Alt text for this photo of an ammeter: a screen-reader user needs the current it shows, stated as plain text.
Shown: 197.5 A
